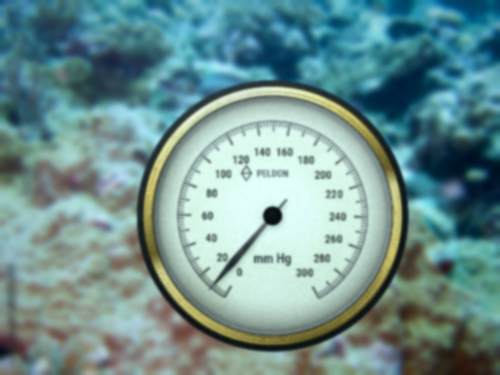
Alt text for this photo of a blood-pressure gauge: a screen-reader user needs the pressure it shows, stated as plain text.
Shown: 10 mmHg
